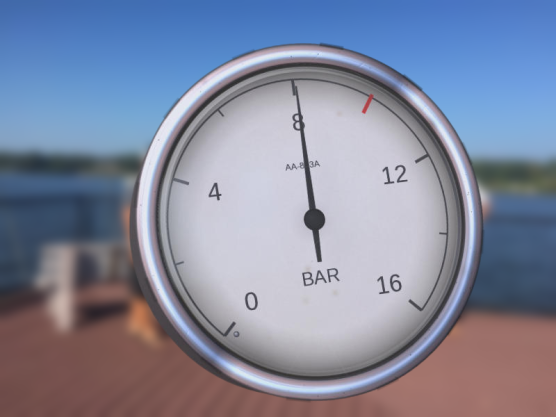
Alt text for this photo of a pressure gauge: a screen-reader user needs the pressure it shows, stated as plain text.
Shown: 8 bar
